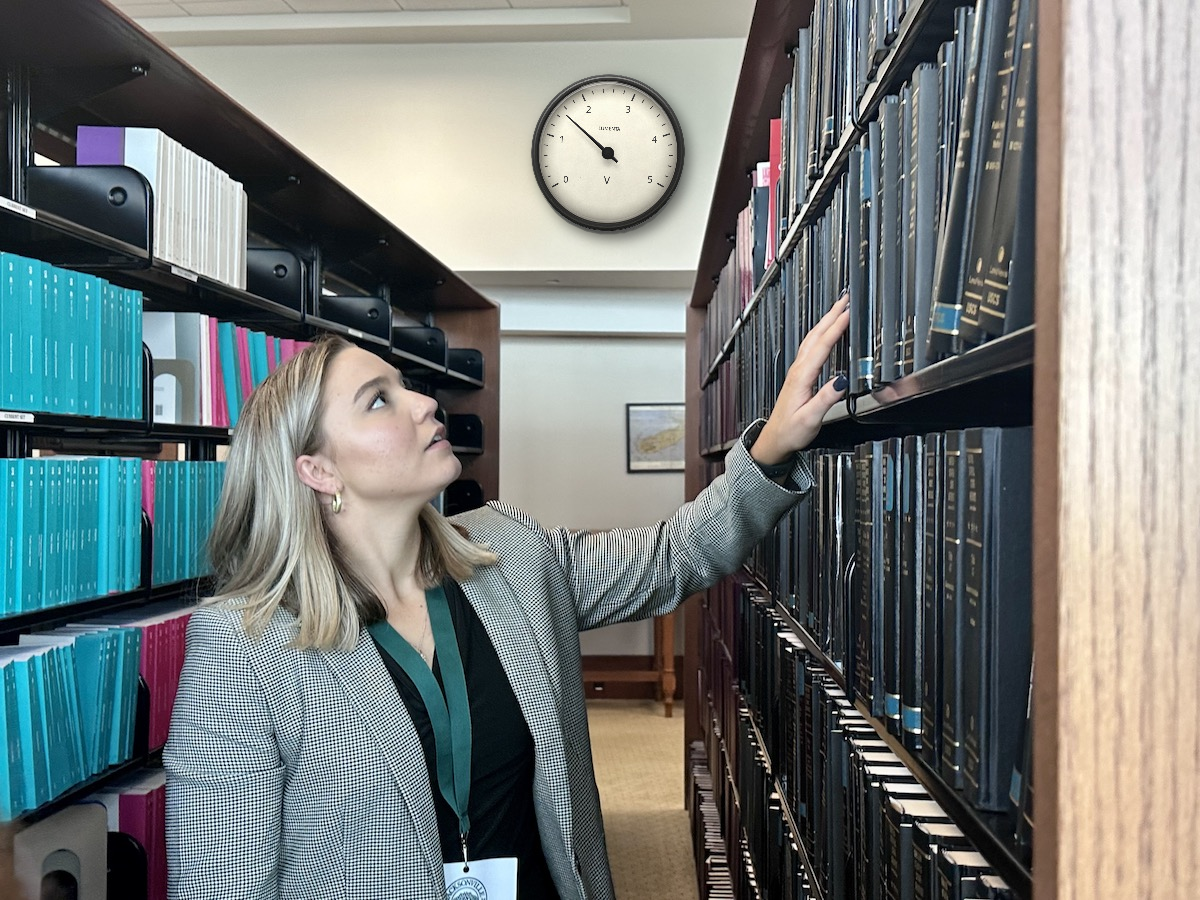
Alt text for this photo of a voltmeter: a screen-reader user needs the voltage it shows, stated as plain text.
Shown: 1.5 V
